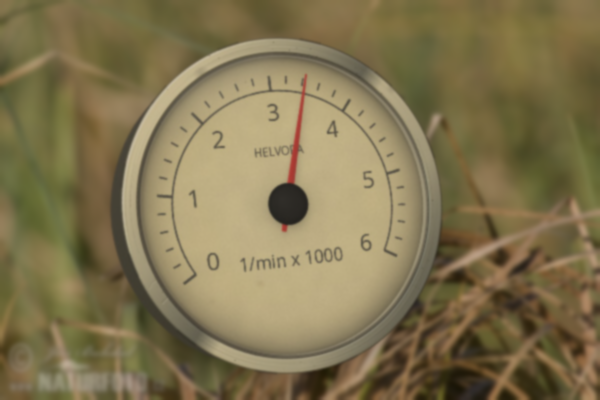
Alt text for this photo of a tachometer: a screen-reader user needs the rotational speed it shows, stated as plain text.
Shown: 3400 rpm
